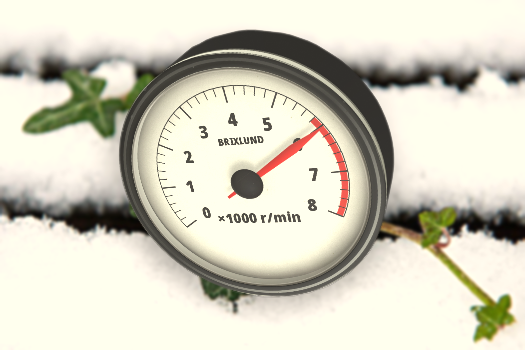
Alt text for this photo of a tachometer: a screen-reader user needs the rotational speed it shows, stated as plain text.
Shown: 6000 rpm
